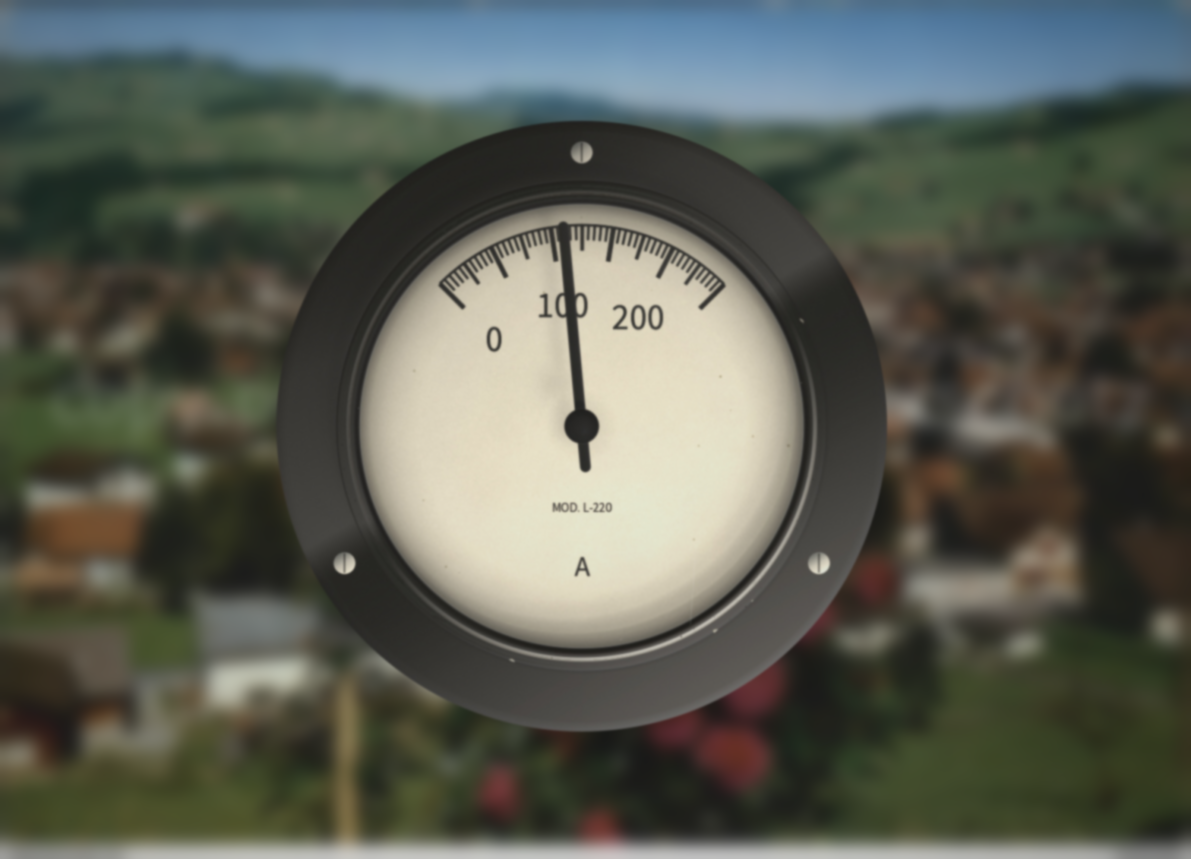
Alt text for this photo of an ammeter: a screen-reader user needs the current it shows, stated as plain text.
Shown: 110 A
